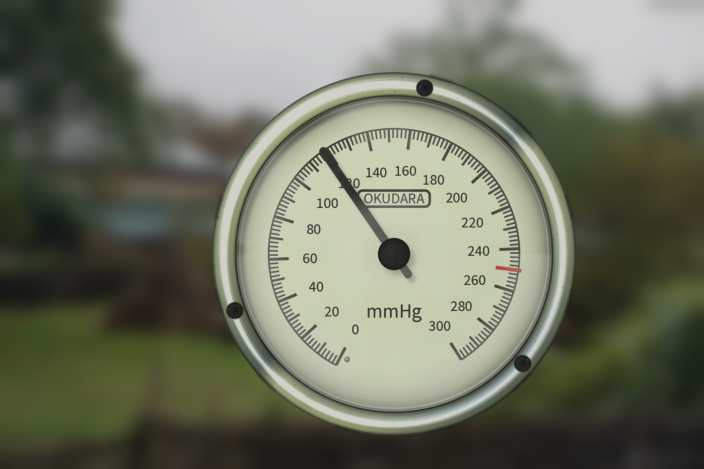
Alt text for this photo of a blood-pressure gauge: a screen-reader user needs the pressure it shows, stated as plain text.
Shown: 118 mmHg
